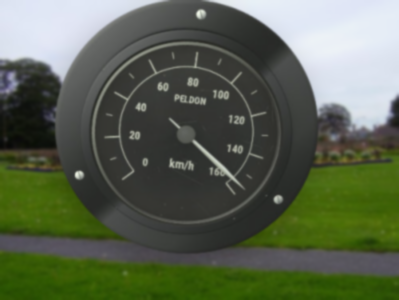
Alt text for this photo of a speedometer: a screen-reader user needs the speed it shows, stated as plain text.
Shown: 155 km/h
